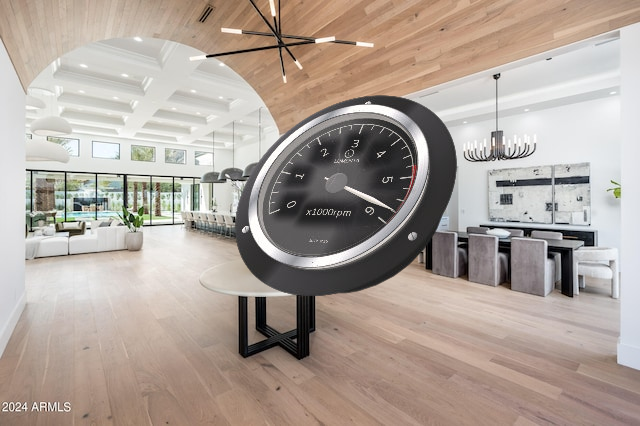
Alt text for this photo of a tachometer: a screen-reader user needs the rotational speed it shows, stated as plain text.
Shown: 5750 rpm
